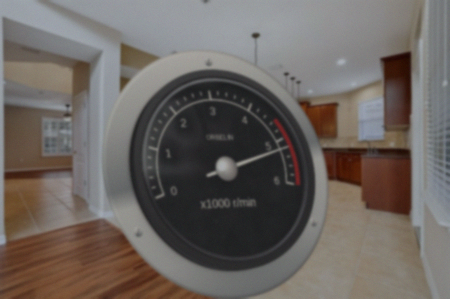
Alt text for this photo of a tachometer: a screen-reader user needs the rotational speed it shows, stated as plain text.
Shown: 5200 rpm
